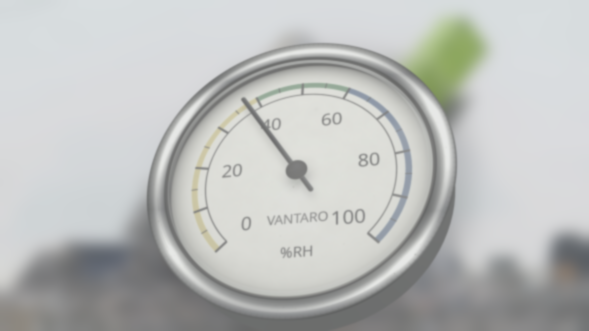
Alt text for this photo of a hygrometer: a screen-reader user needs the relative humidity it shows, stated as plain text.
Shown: 37.5 %
